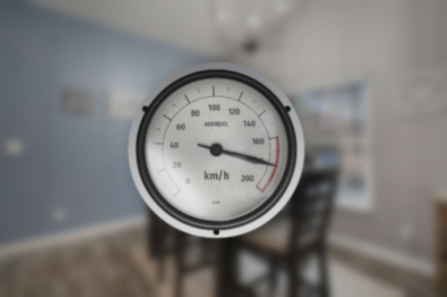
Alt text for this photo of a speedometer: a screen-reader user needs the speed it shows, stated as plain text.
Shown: 180 km/h
